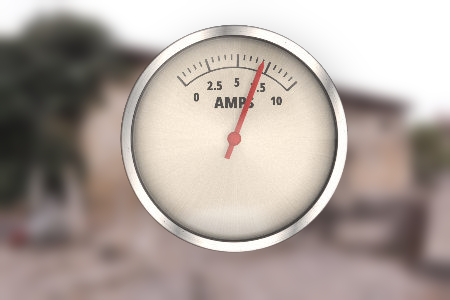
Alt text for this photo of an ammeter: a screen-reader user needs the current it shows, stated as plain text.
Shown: 7 A
